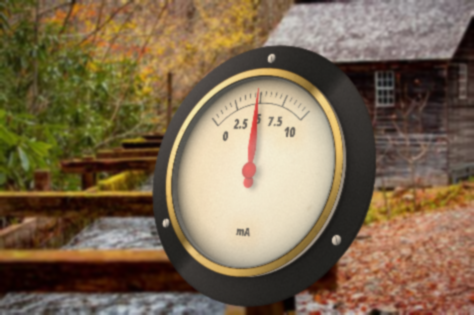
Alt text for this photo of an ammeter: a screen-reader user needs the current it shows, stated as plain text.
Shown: 5 mA
